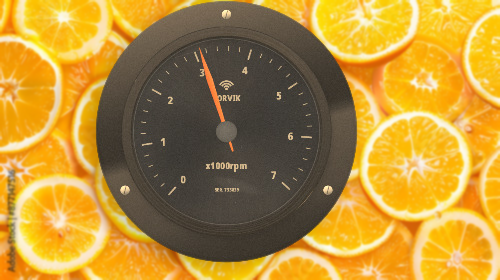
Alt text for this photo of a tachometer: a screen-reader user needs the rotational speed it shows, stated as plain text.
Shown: 3100 rpm
